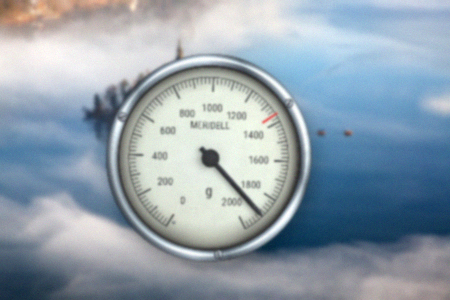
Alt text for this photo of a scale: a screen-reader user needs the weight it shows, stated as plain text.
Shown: 1900 g
